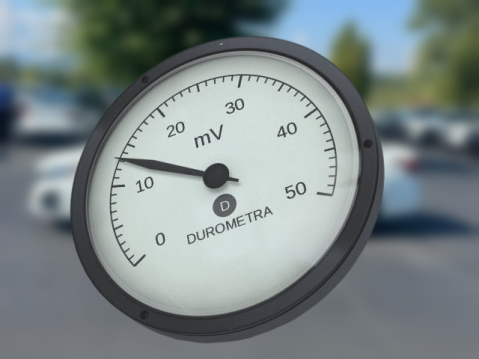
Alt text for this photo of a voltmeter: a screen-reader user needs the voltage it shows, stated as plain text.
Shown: 13 mV
